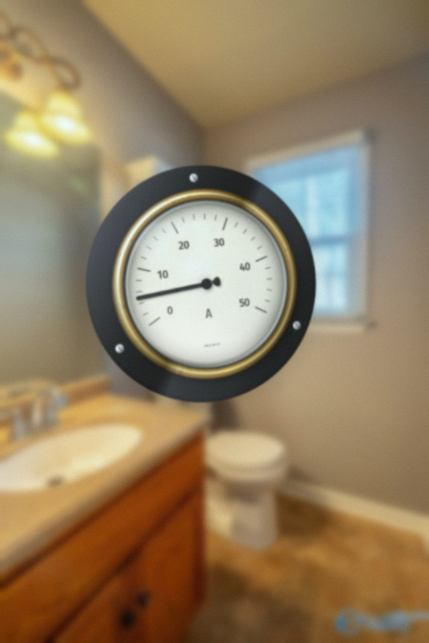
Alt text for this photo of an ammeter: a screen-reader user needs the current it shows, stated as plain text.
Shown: 5 A
